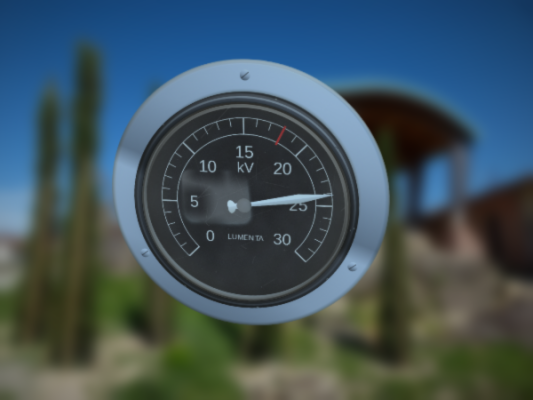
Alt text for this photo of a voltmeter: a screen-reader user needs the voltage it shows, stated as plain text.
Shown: 24 kV
